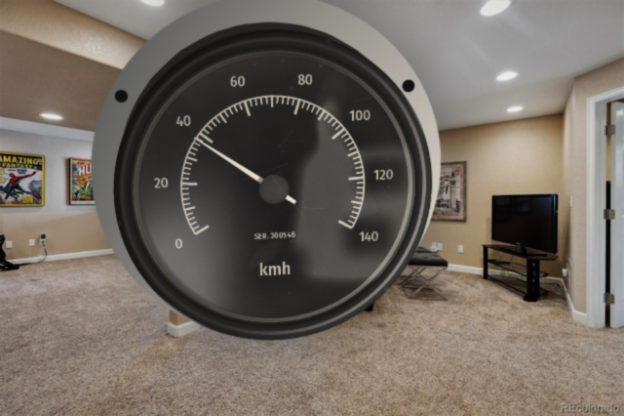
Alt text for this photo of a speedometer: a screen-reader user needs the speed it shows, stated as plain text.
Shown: 38 km/h
